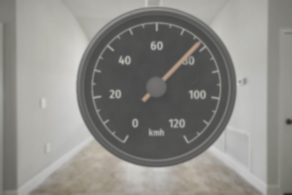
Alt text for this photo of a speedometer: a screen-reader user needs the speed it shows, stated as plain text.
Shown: 77.5 km/h
